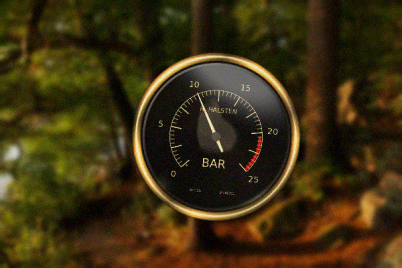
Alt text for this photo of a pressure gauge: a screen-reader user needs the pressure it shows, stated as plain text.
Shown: 10 bar
